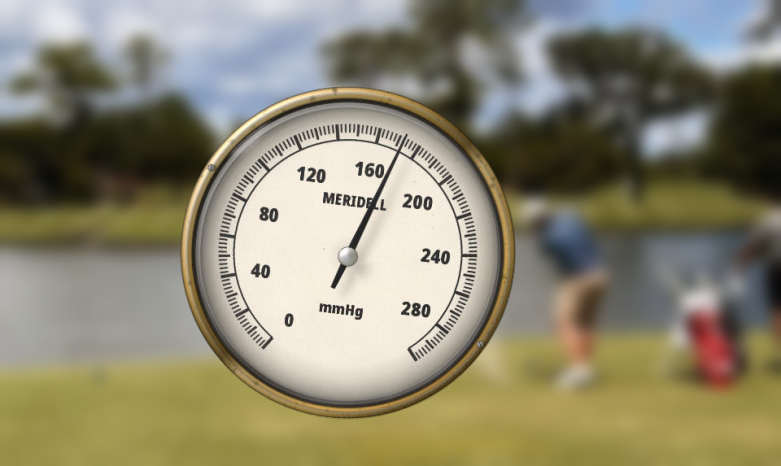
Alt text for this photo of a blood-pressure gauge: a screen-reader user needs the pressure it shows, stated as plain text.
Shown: 172 mmHg
